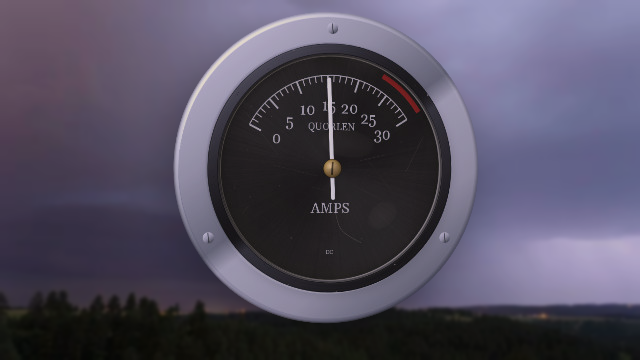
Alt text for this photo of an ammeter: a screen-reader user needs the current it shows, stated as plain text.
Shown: 15 A
